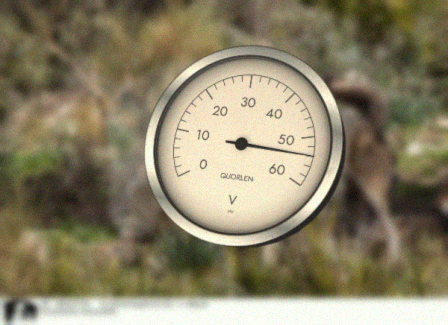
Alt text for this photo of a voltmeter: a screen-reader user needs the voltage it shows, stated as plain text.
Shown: 54 V
